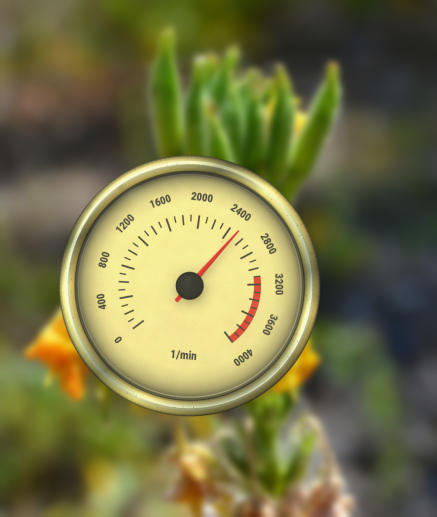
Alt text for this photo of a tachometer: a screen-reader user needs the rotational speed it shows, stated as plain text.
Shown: 2500 rpm
